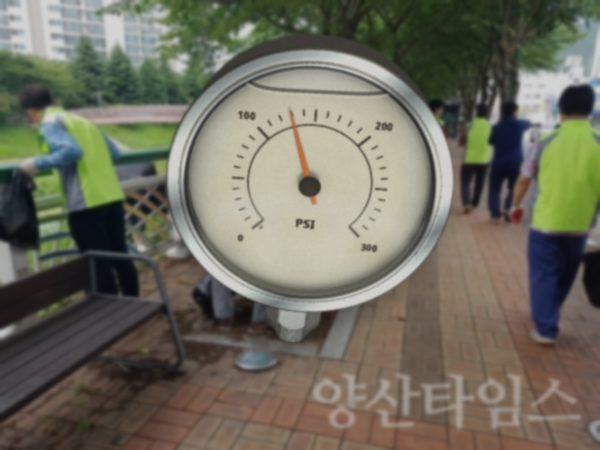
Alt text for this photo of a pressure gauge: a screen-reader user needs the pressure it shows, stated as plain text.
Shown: 130 psi
